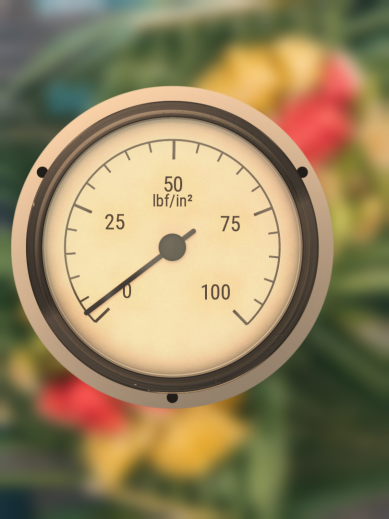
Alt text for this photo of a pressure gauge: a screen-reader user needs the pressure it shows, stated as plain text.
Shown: 2.5 psi
